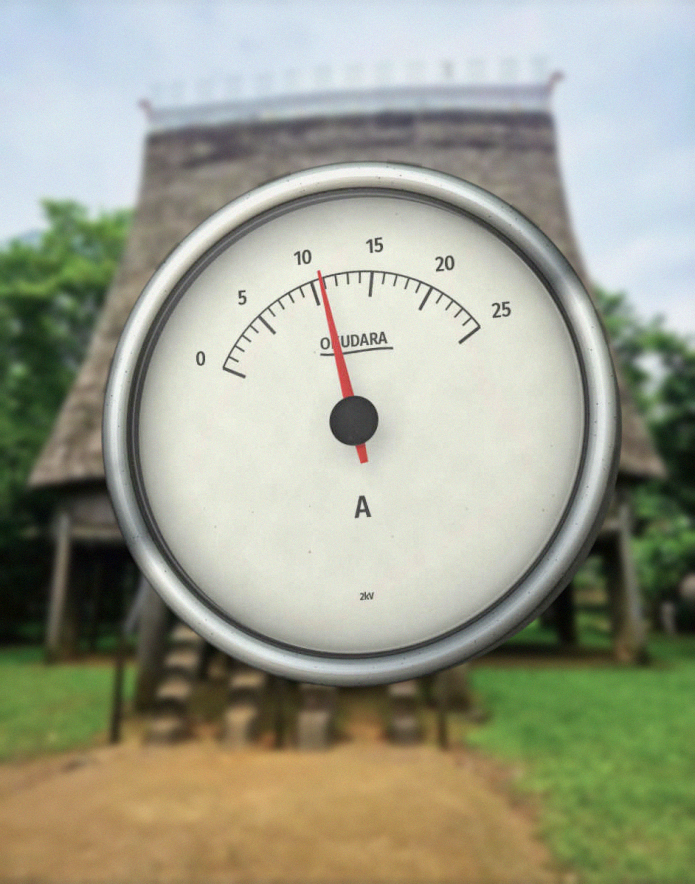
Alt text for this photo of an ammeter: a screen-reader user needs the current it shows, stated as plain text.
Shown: 11 A
